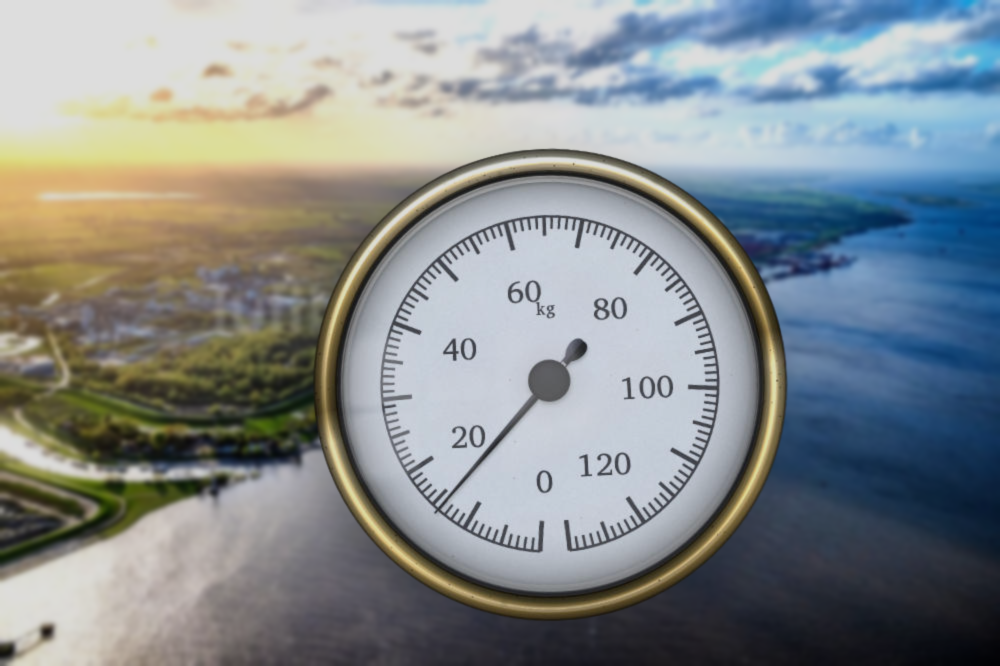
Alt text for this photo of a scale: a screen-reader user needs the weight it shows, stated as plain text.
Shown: 14 kg
